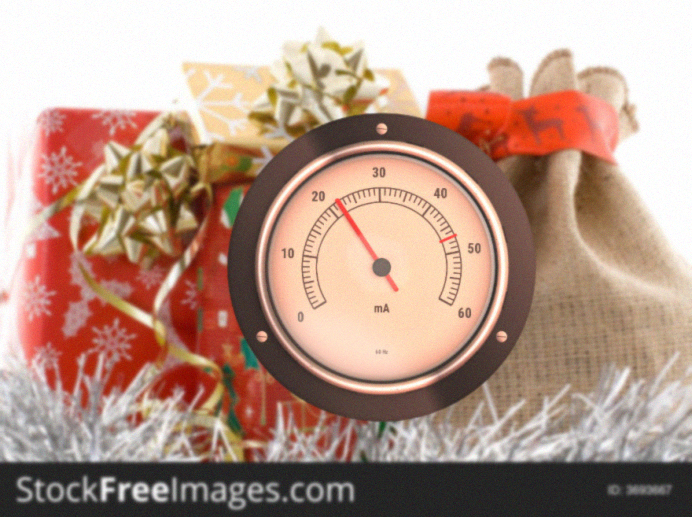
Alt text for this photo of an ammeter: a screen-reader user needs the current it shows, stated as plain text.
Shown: 22 mA
